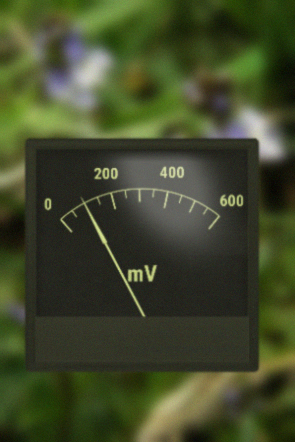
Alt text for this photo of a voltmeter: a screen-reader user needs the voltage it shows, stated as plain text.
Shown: 100 mV
